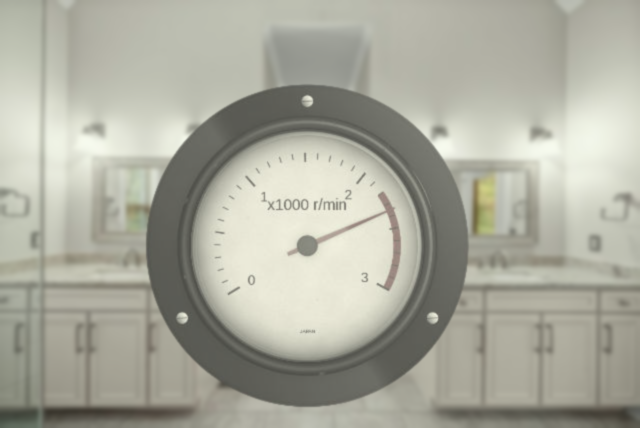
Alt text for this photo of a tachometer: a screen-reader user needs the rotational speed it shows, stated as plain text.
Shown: 2350 rpm
